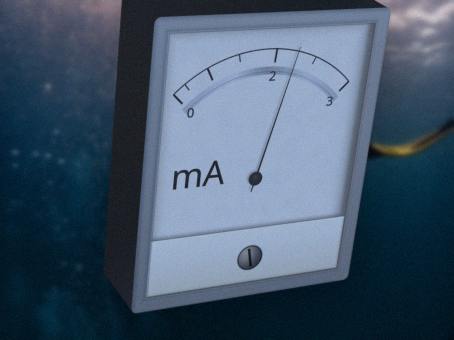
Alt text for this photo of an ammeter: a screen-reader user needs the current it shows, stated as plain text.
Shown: 2.25 mA
